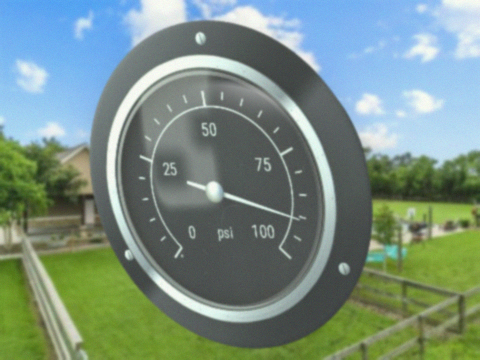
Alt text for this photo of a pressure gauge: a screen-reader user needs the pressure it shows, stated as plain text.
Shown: 90 psi
